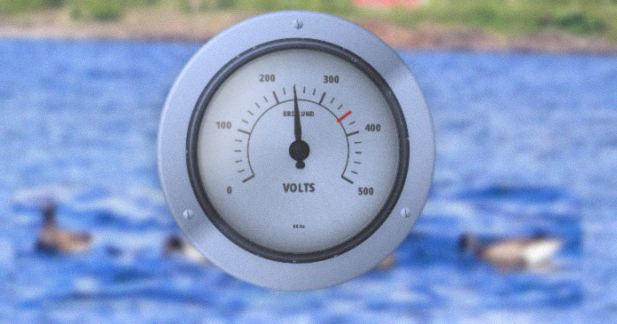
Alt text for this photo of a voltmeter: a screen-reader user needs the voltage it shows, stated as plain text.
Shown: 240 V
